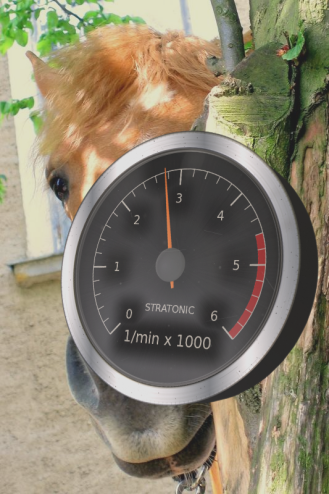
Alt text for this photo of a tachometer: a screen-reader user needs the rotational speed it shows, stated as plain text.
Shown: 2800 rpm
